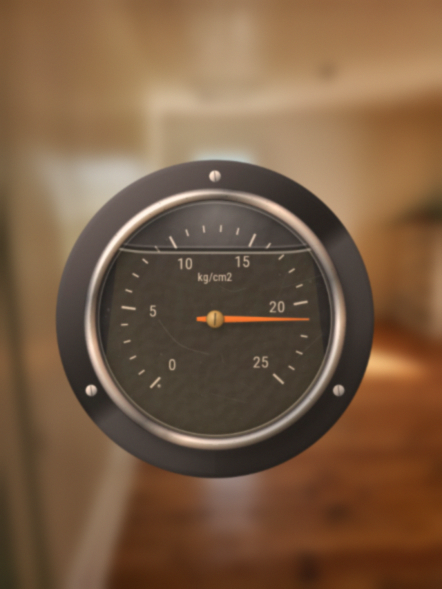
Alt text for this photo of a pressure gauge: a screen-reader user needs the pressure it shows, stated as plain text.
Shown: 21 kg/cm²
